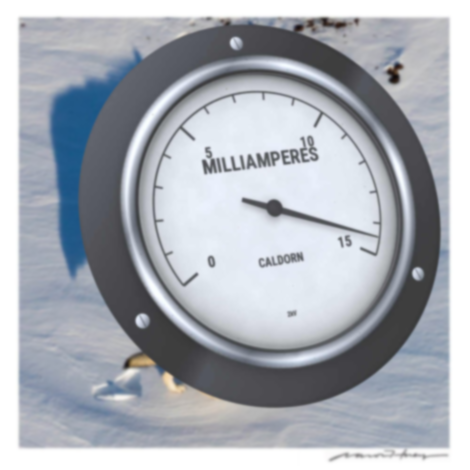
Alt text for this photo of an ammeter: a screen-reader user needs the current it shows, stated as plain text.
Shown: 14.5 mA
